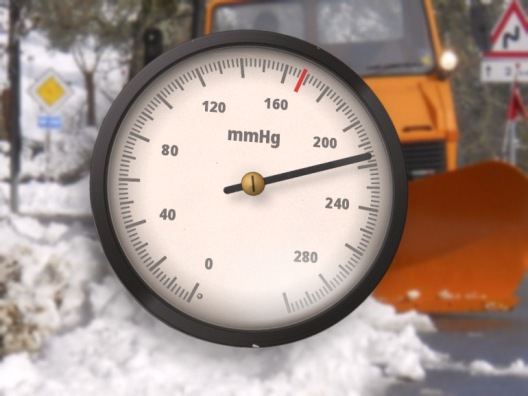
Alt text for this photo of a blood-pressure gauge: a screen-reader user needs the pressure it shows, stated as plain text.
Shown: 216 mmHg
